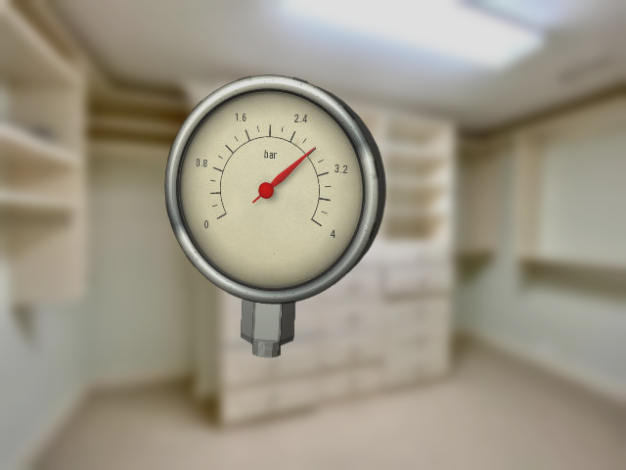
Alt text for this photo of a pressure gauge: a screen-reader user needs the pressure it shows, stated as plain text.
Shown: 2.8 bar
